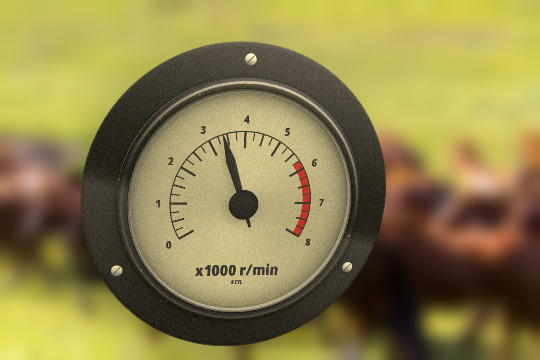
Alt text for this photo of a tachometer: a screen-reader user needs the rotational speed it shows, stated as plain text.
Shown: 3375 rpm
